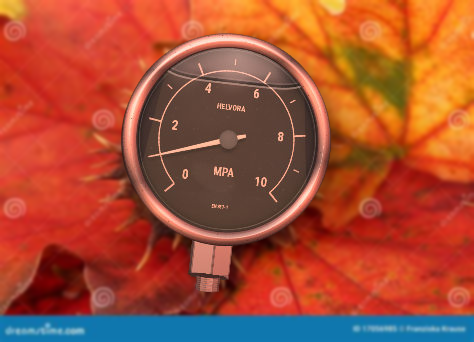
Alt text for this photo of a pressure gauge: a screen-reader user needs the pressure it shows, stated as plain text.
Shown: 1 MPa
